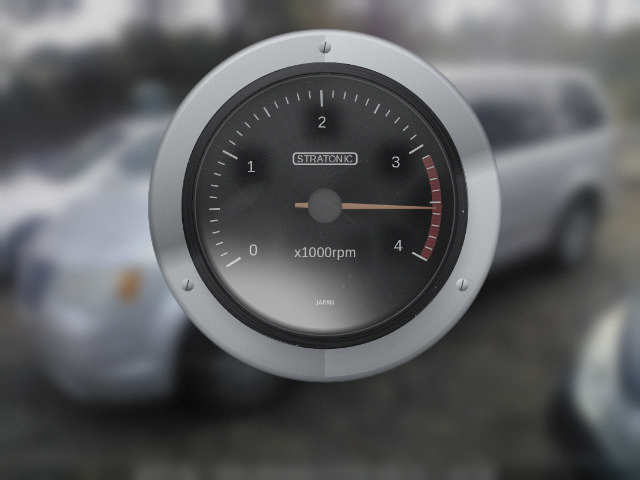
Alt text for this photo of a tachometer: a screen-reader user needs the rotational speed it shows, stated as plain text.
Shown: 3550 rpm
